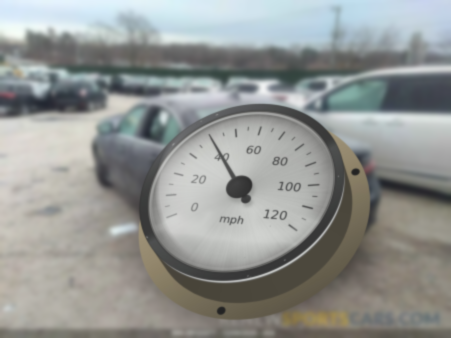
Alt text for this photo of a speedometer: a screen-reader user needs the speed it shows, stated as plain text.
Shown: 40 mph
